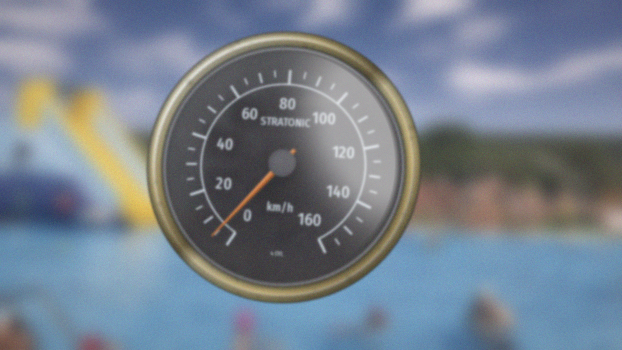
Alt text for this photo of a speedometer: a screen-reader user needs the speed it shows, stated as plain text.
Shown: 5 km/h
